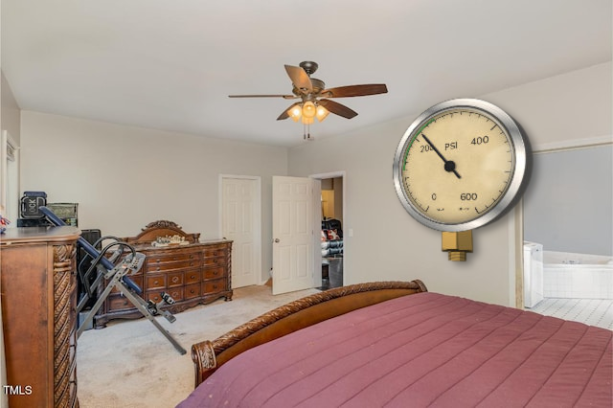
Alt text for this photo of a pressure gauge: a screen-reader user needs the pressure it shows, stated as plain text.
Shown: 220 psi
